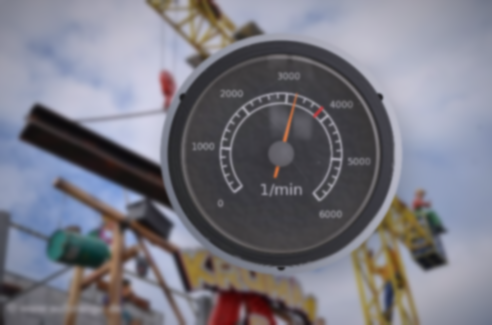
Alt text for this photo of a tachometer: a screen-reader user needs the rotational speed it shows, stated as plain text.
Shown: 3200 rpm
